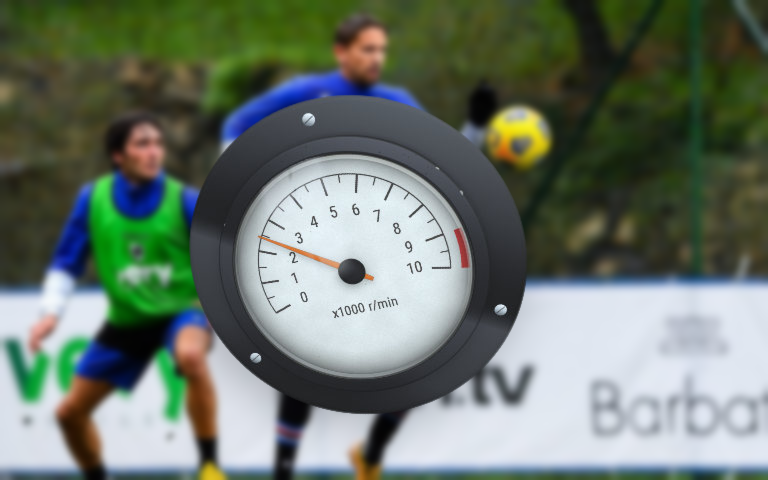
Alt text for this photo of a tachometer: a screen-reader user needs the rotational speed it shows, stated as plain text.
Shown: 2500 rpm
